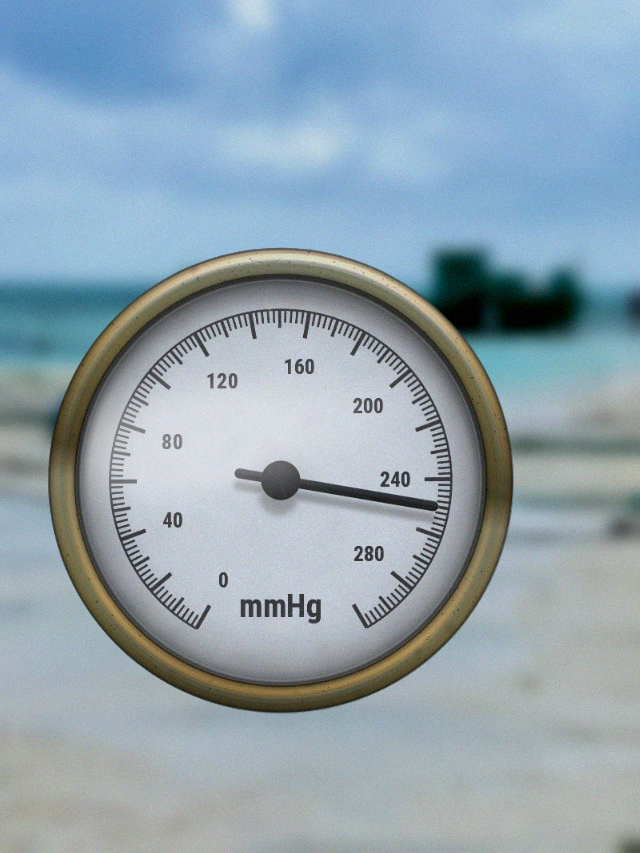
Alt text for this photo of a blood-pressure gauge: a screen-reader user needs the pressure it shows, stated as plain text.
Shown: 250 mmHg
